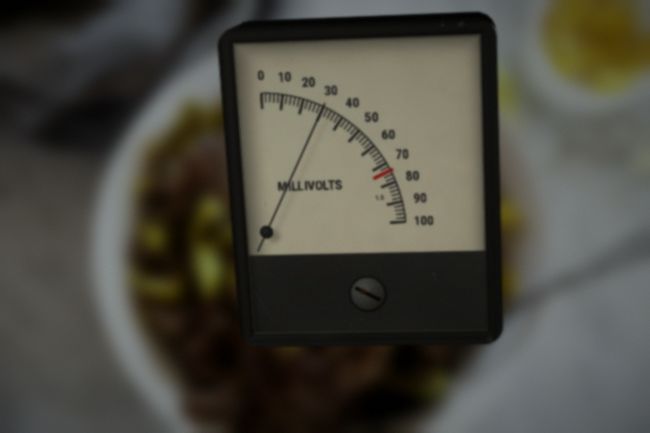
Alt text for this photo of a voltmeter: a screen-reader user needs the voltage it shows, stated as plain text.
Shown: 30 mV
